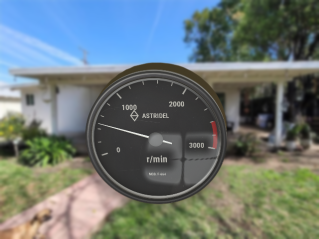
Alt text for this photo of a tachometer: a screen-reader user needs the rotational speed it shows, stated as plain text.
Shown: 500 rpm
